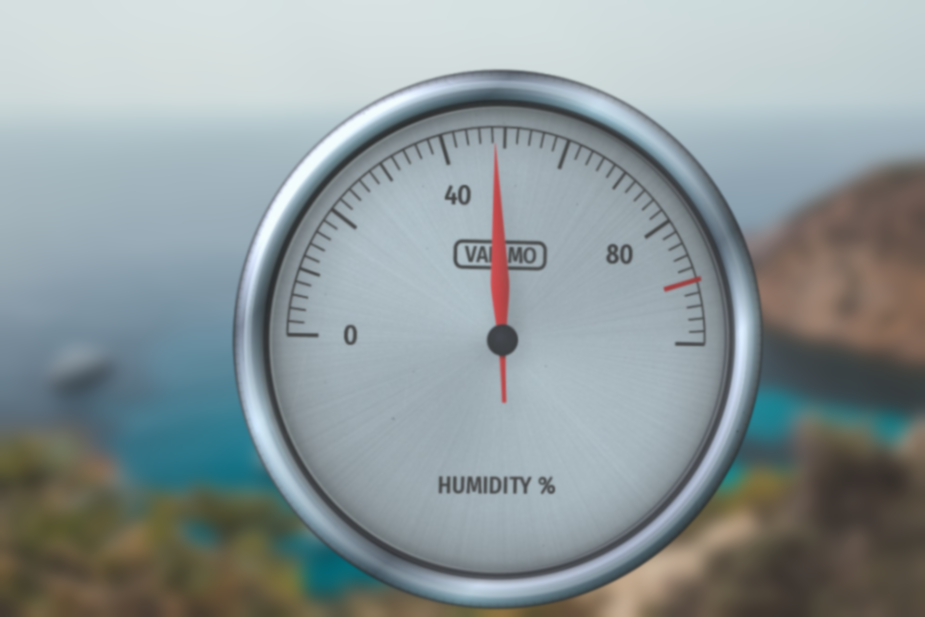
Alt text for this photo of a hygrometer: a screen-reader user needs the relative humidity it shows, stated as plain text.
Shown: 48 %
